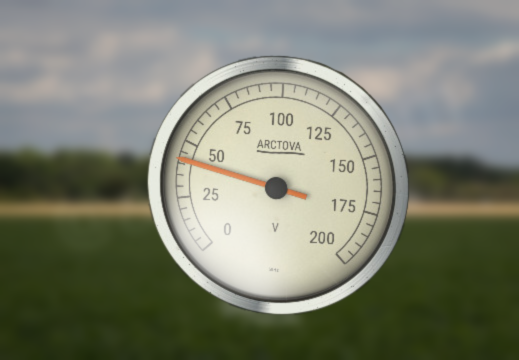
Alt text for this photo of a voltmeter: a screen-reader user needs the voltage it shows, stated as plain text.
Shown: 42.5 V
